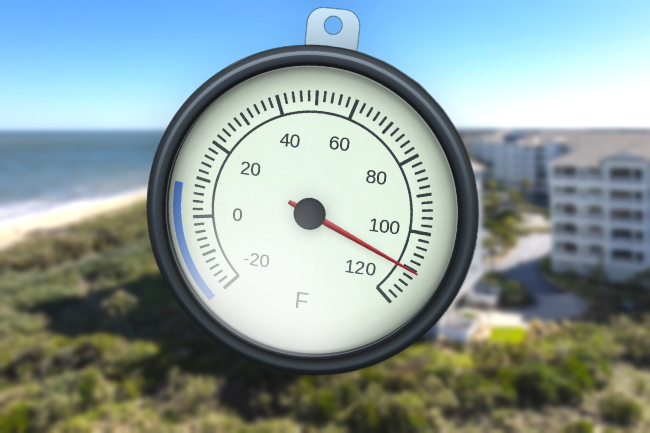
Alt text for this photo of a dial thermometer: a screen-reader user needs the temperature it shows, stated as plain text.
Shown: 110 °F
